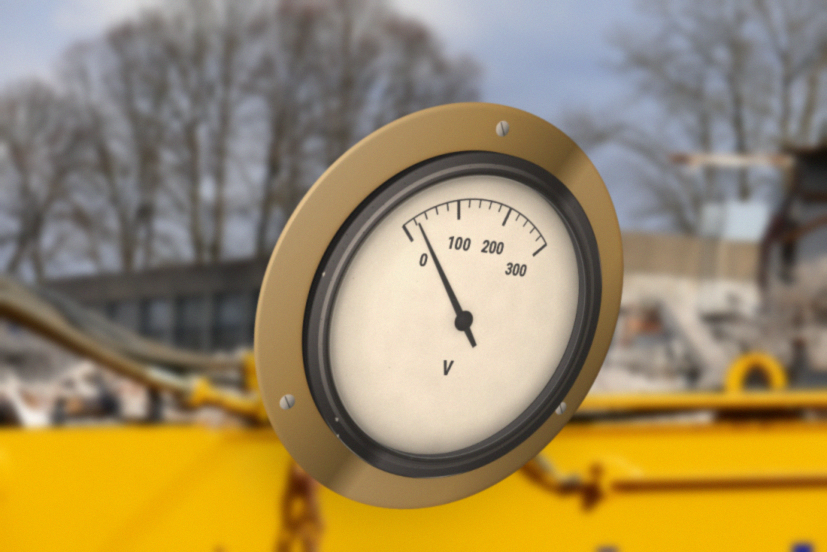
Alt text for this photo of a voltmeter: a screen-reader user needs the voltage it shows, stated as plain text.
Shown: 20 V
